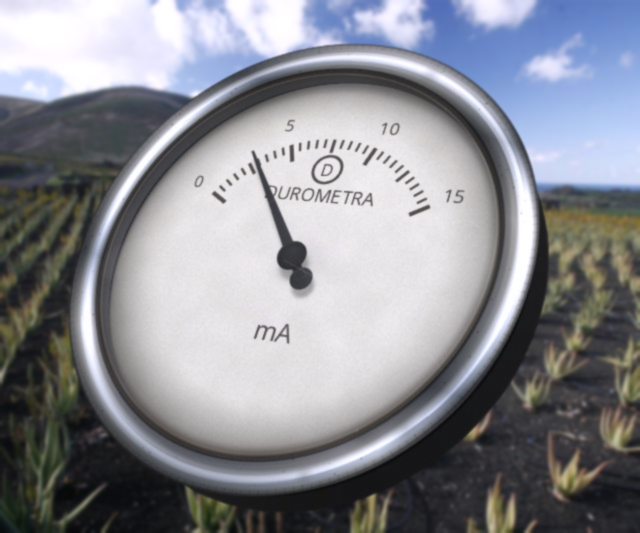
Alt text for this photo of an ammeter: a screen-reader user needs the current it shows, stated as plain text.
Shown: 3 mA
